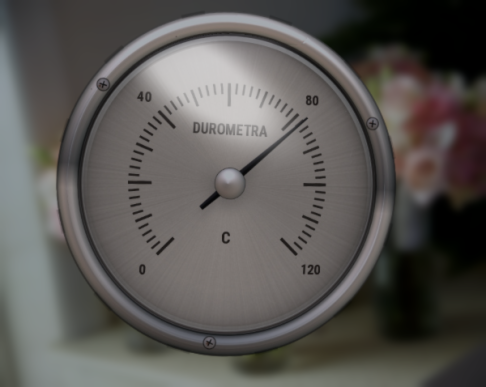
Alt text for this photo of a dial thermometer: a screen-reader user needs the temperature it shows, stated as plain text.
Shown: 82 °C
